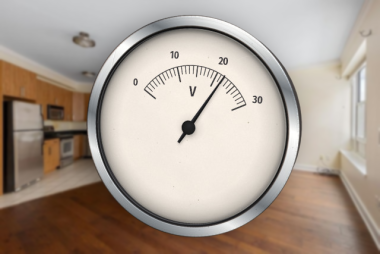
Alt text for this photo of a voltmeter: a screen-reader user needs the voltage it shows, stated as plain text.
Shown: 22 V
